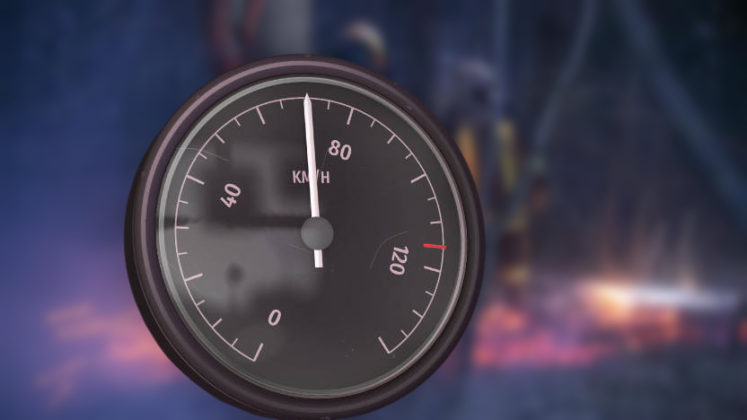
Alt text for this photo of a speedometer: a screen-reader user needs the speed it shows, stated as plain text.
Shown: 70 km/h
